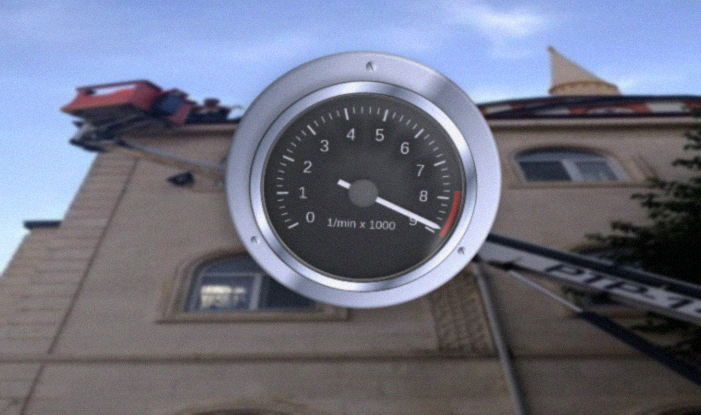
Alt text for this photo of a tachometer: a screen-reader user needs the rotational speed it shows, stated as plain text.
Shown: 8800 rpm
